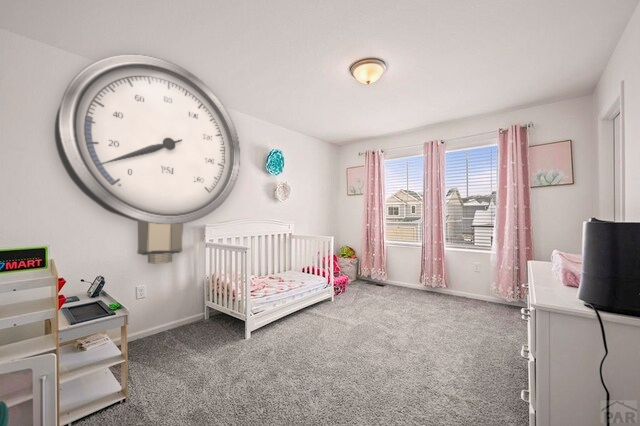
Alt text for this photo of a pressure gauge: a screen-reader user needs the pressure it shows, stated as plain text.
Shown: 10 psi
